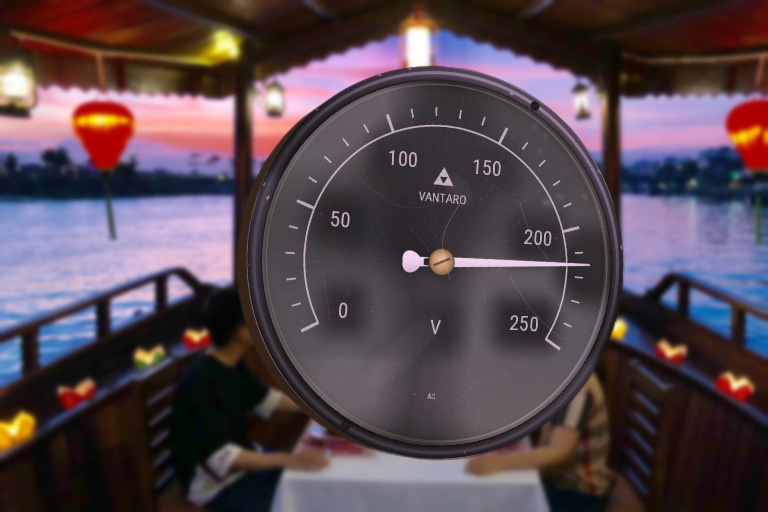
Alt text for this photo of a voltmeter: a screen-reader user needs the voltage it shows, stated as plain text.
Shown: 215 V
